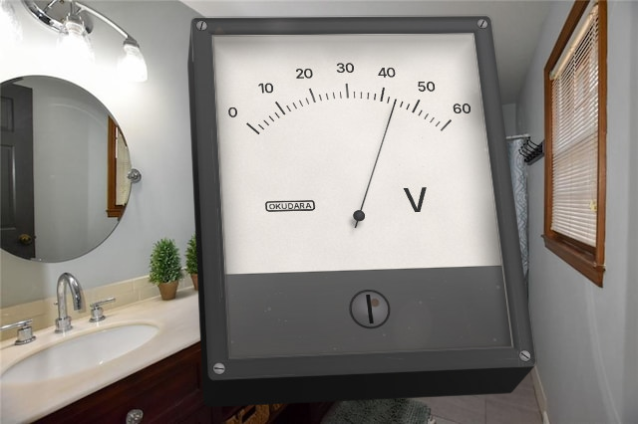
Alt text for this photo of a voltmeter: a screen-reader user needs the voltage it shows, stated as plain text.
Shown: 44 V
